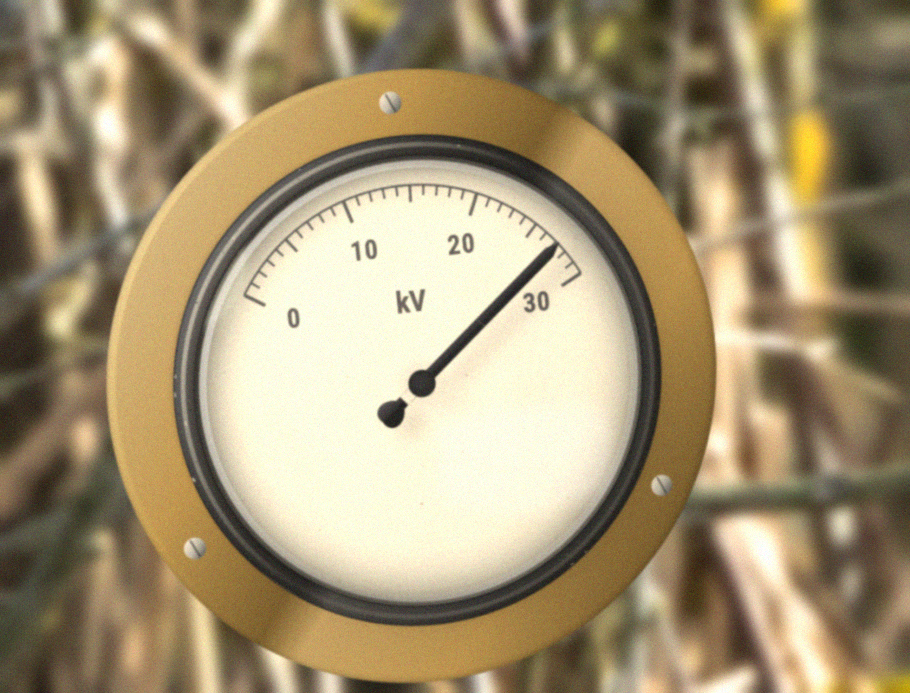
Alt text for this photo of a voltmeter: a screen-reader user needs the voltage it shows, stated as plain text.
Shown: 27 kV
